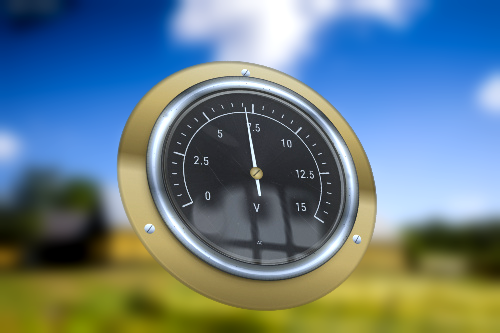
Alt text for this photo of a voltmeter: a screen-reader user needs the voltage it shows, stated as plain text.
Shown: 7 V
